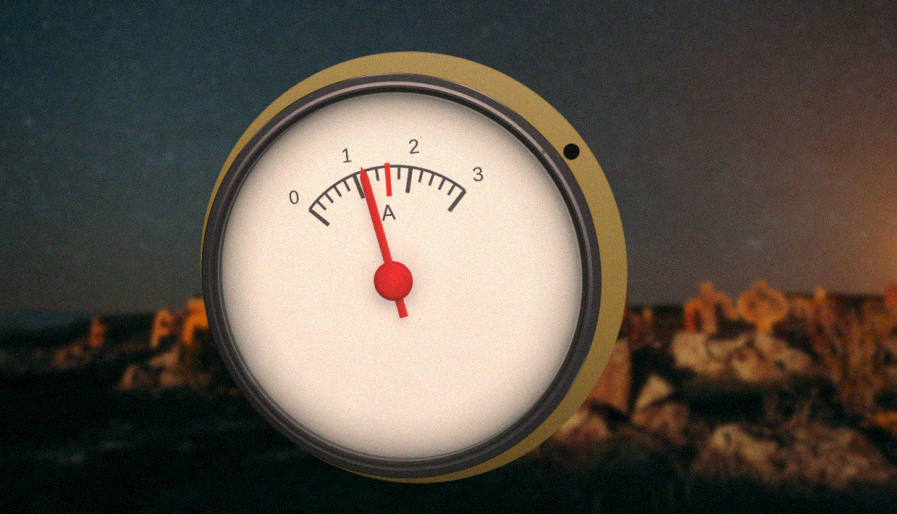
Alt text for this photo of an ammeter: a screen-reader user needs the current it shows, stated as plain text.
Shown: 1.2 A
